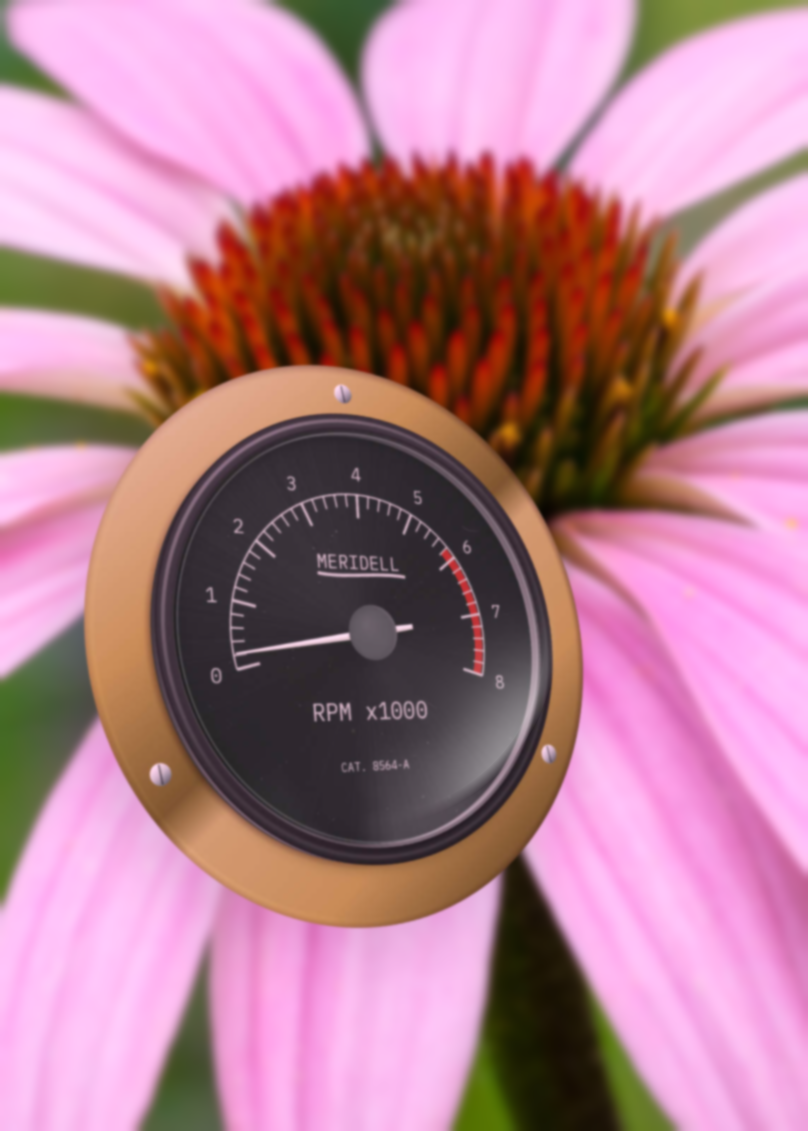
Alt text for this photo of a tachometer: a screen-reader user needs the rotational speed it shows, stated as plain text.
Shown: 200 rpm
